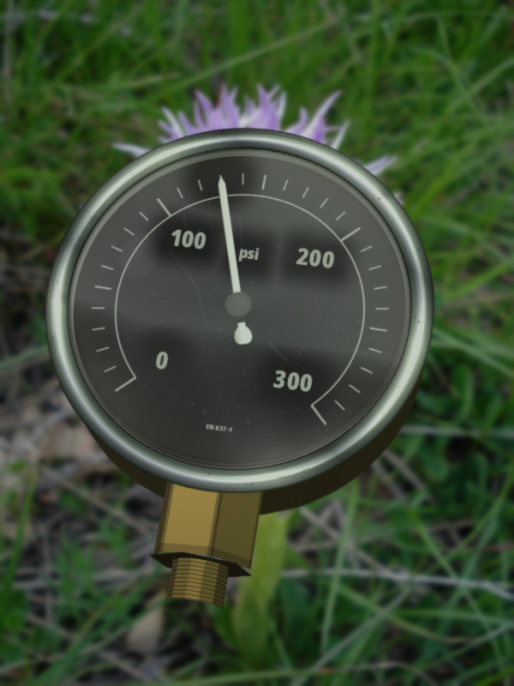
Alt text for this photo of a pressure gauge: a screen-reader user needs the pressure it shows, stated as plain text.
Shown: 130 psi
